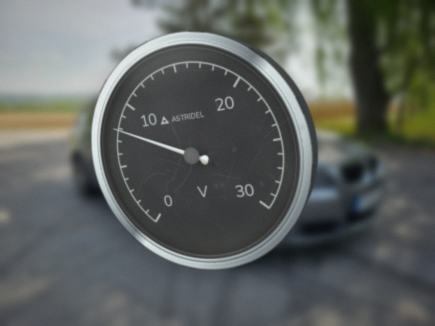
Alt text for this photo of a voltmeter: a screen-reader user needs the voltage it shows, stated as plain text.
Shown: 8 V
